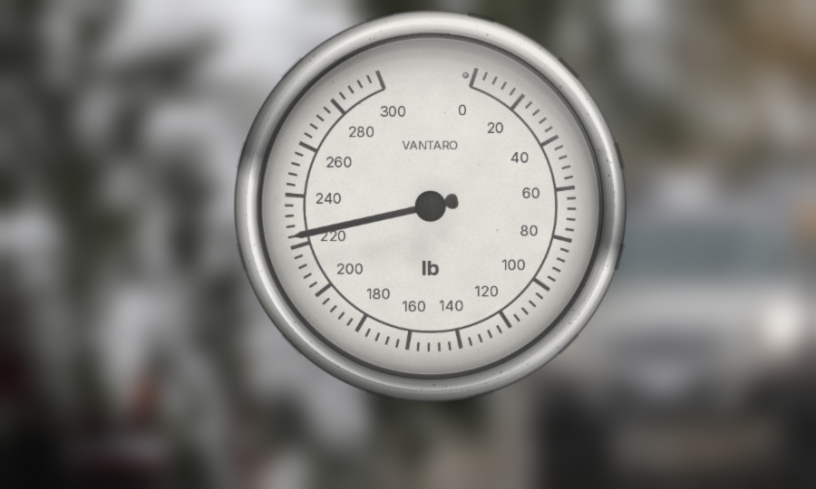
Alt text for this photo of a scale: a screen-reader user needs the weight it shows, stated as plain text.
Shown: 224 lb
